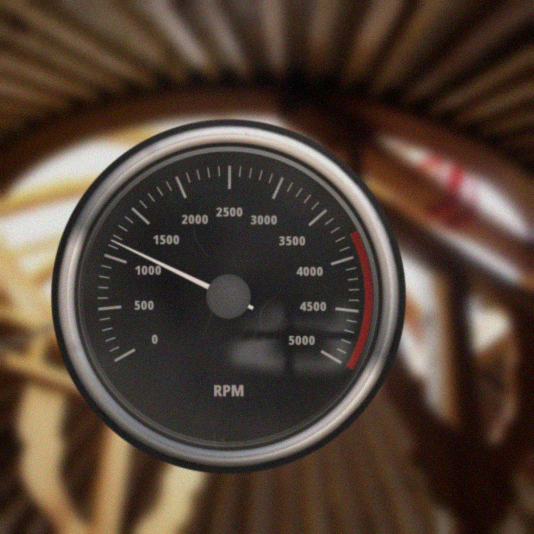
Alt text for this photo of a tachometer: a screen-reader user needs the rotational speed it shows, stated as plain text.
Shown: 1150 rpm
